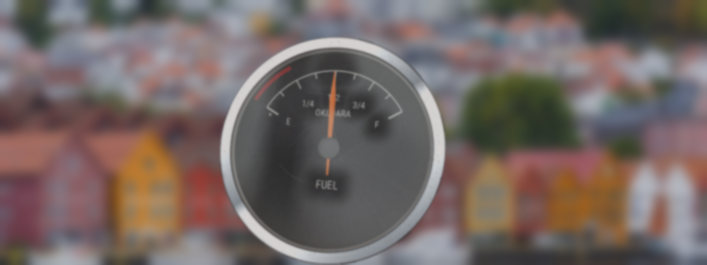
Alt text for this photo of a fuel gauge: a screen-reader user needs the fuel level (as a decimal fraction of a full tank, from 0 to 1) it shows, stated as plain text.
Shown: 0.5
